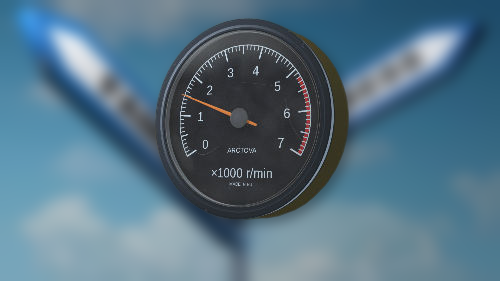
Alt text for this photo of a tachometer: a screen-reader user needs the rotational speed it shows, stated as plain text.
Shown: 1500 rpm
